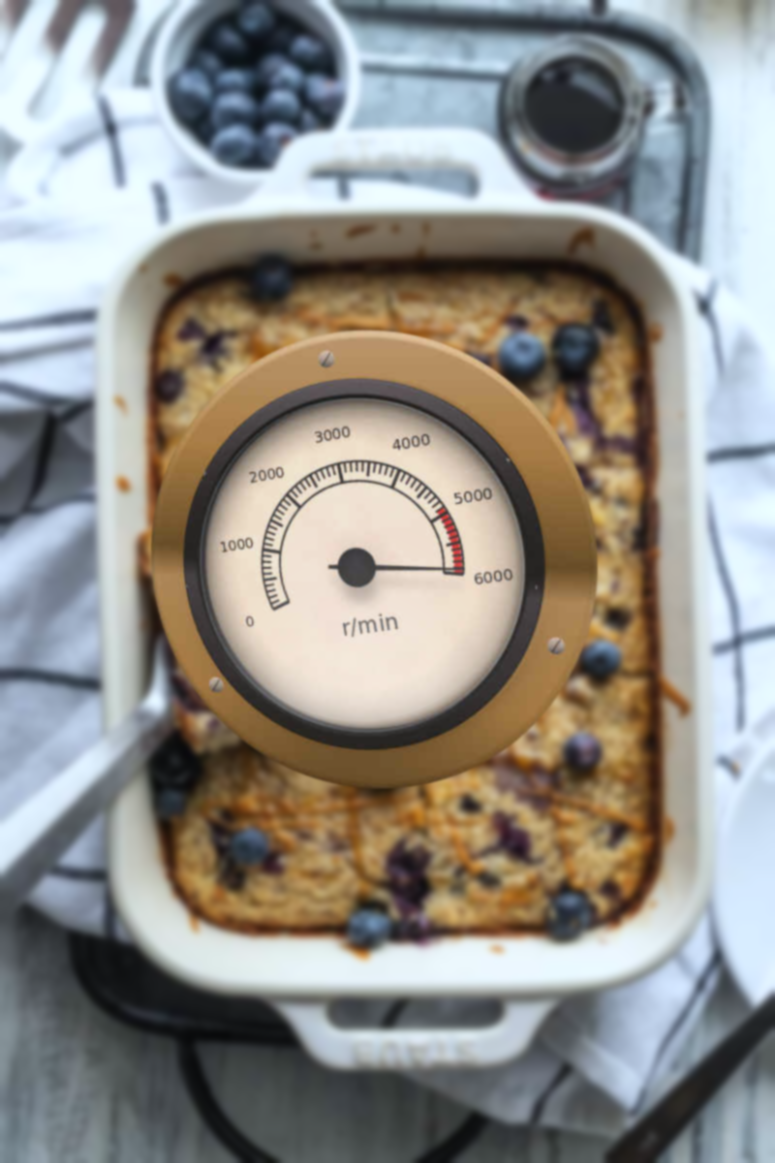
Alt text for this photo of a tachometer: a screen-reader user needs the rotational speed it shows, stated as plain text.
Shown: 5900 rpm
